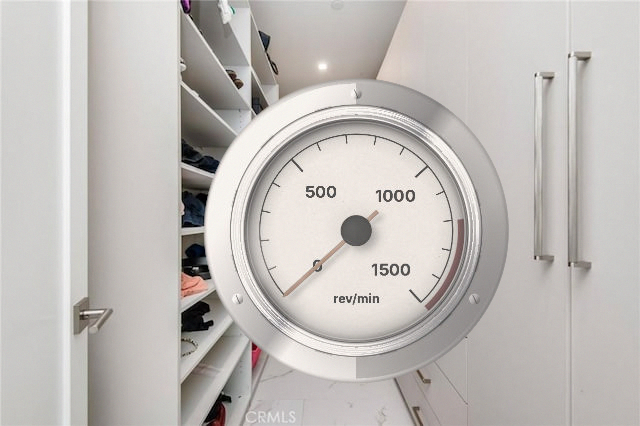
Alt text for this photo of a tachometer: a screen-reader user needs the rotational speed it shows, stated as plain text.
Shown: 0 rpm
